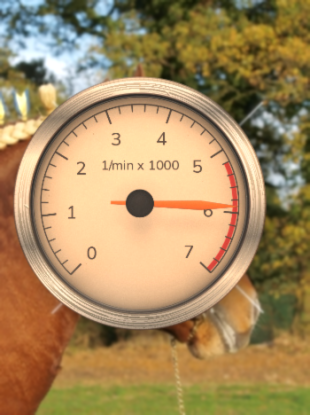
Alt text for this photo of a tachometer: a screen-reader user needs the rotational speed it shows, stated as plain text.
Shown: 5900 rpm
